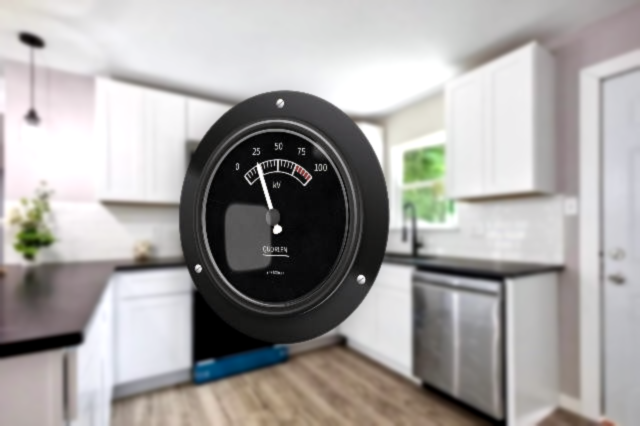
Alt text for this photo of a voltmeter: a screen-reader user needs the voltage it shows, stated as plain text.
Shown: 25 kV
